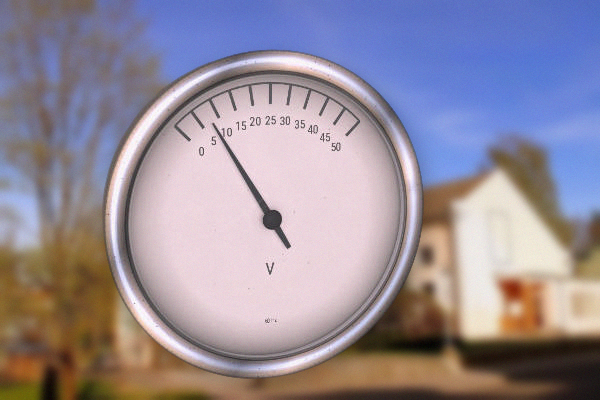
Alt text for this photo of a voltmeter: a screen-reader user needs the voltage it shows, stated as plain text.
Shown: 7.5 V
